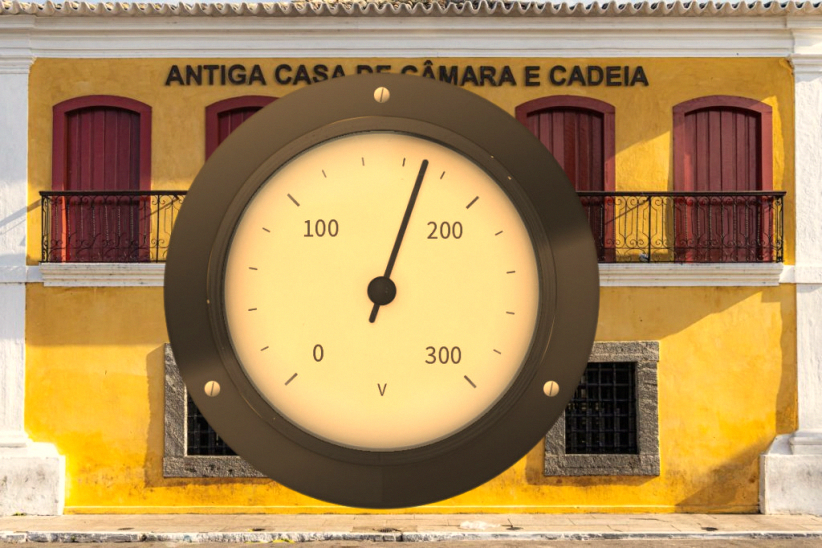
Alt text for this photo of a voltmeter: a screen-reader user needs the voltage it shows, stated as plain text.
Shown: 170 V
